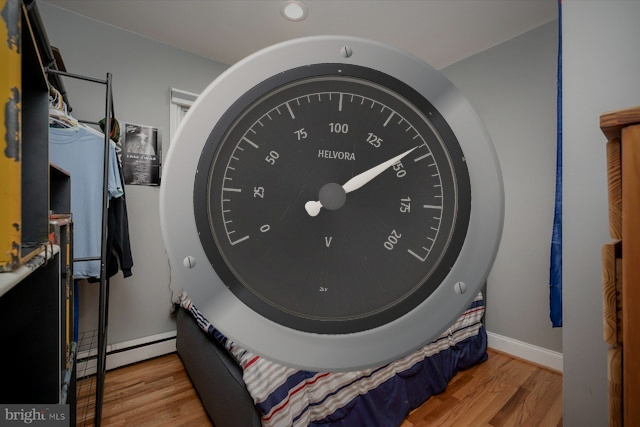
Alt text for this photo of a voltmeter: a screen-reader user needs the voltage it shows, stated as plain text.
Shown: 145 V
